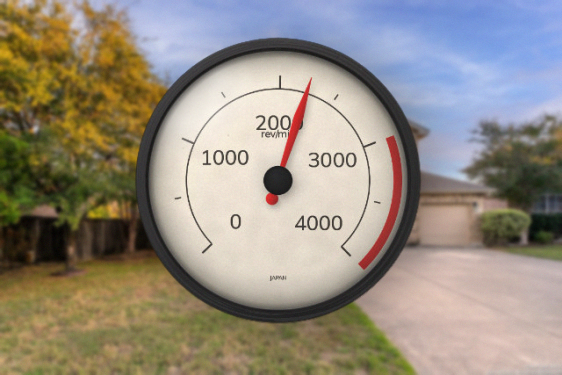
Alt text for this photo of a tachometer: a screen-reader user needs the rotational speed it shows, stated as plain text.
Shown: 2250 rpm
